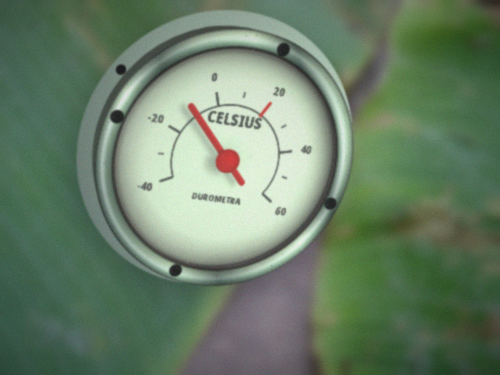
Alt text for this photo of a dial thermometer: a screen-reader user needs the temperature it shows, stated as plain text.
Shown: -10 °C
